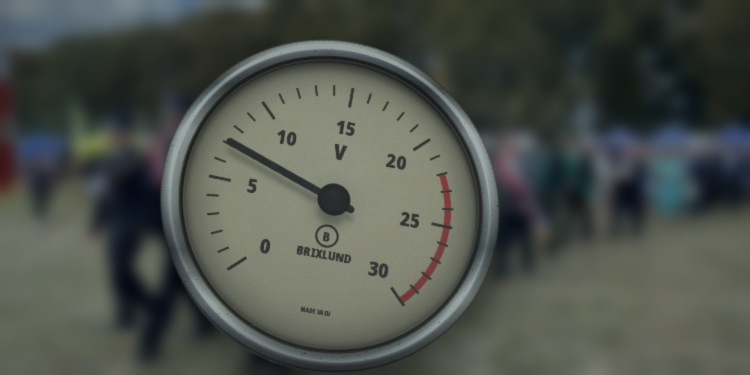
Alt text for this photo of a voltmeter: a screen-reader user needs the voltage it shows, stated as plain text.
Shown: 7 V
